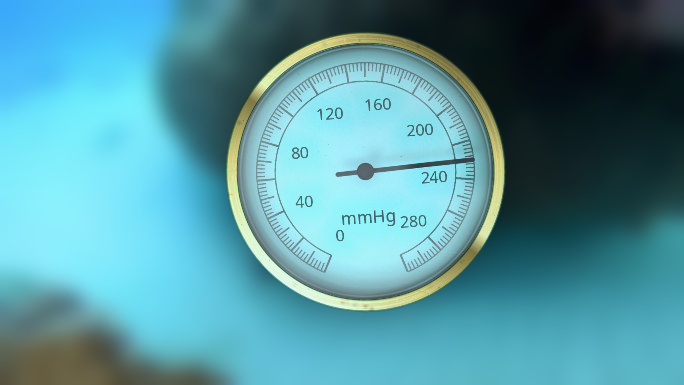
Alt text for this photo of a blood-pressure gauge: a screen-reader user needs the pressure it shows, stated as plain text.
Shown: 230 mmHg
